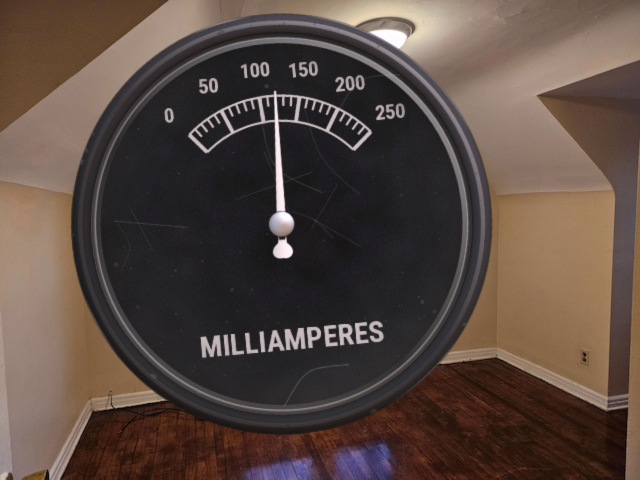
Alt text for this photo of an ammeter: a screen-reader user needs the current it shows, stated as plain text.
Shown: 120 mA
